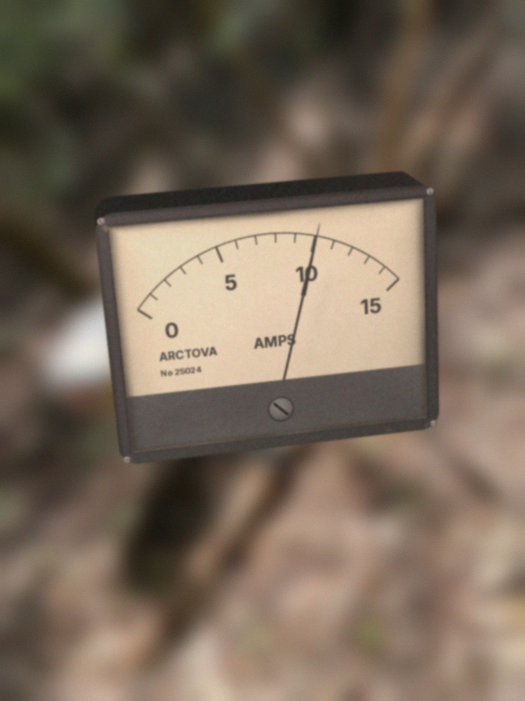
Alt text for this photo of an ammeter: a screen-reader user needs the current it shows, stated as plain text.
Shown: 10 A
